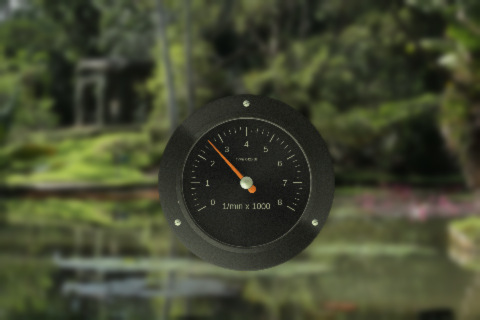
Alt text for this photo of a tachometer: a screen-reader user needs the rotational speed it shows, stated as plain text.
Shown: 2600 rpm
